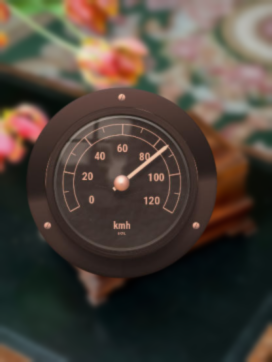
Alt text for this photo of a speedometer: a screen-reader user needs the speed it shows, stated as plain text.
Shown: 85 km/h
